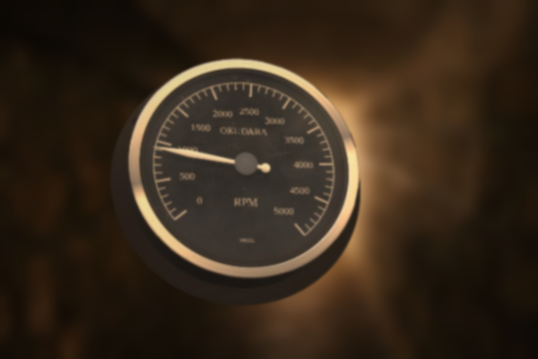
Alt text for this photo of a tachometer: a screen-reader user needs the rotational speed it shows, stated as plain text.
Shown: 900 rpm
